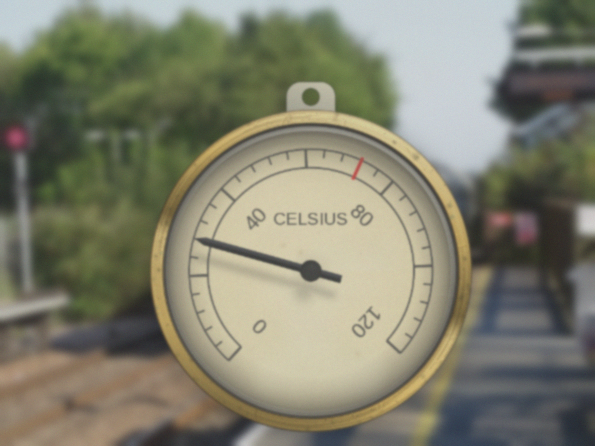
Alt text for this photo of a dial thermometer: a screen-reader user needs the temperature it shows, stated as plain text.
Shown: 28 °C
